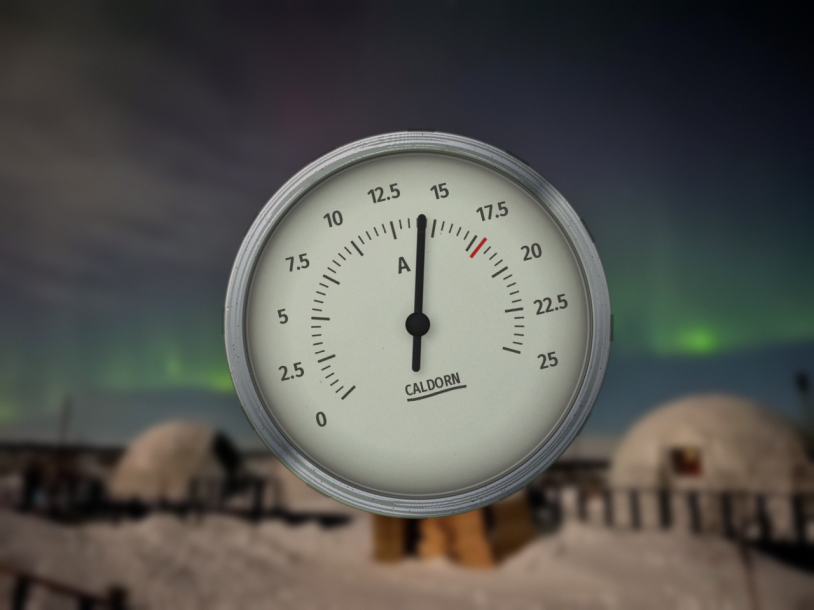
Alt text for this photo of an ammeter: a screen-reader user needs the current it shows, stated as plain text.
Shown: 14.25 A
